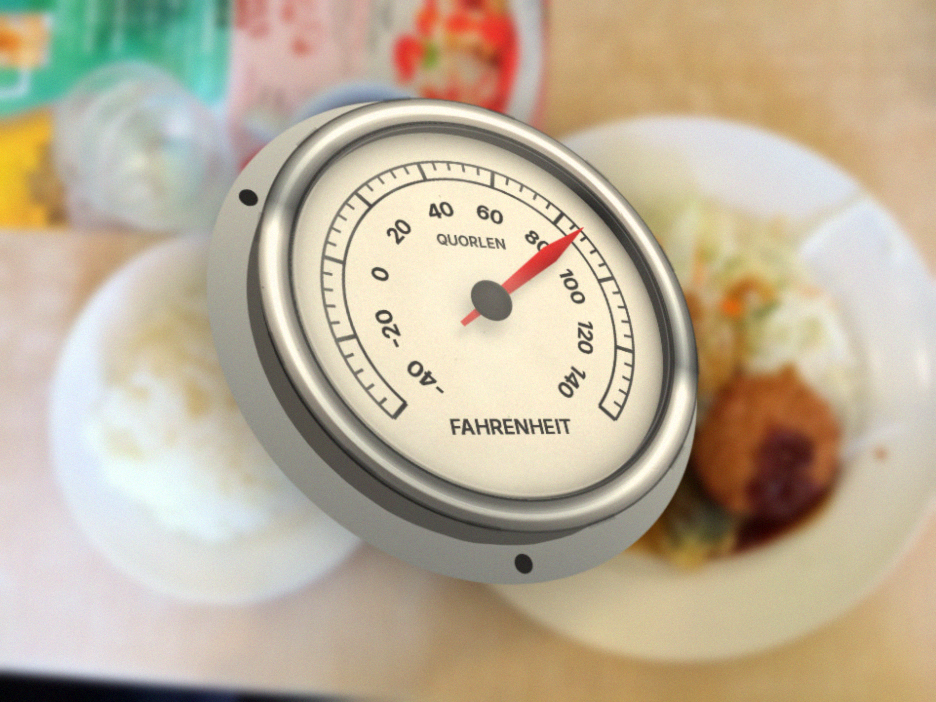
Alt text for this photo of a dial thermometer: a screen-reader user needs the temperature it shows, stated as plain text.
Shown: 86 °F
